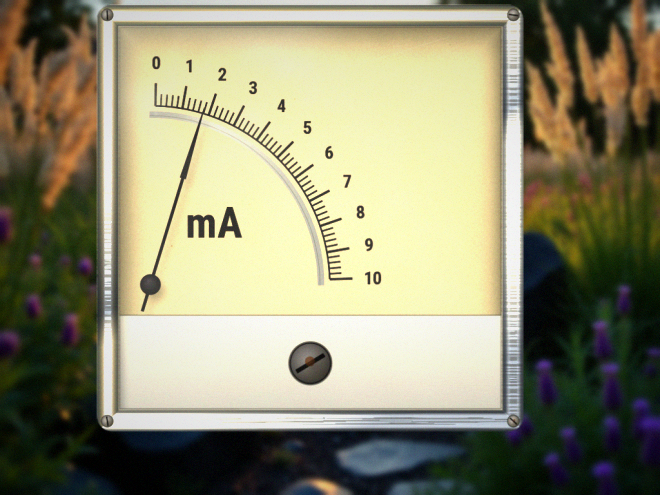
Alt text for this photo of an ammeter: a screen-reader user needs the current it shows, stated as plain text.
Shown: 1.8 mA
